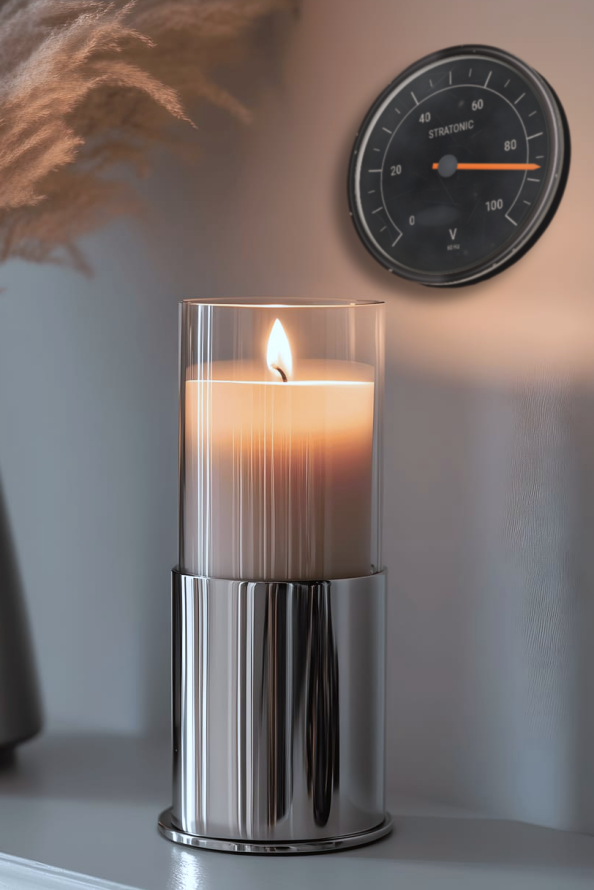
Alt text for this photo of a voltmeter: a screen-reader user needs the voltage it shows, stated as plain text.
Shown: 87.5 V
